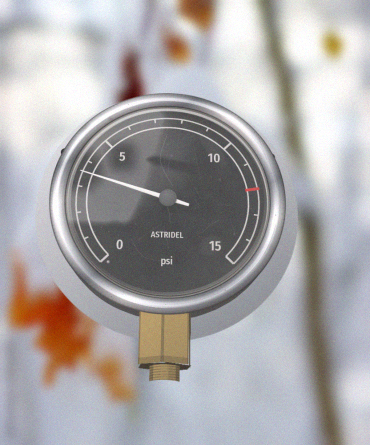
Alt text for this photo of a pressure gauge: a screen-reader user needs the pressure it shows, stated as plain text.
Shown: 3.5 psi
